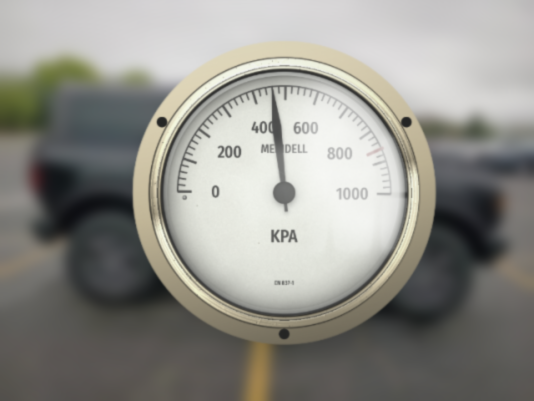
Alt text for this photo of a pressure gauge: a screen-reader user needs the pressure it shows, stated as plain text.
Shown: 460 kPa
